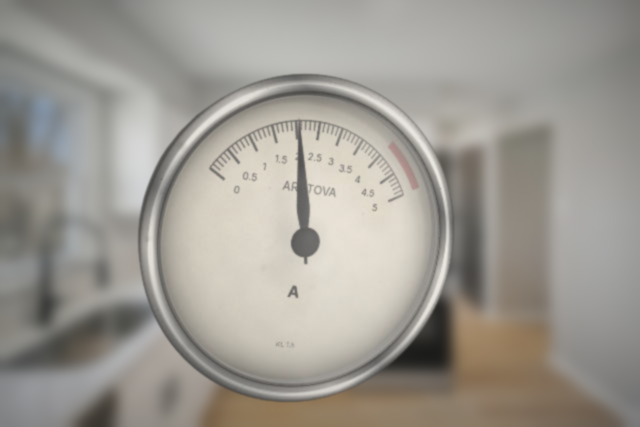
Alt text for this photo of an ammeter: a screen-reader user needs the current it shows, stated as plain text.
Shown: 2 A
